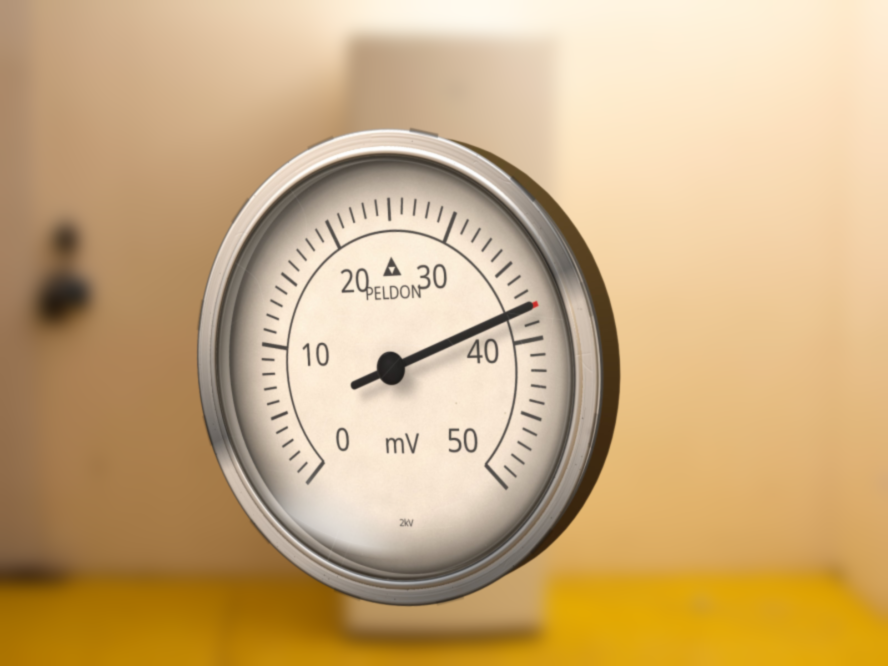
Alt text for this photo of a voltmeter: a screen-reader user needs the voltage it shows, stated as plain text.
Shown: 38 mV
